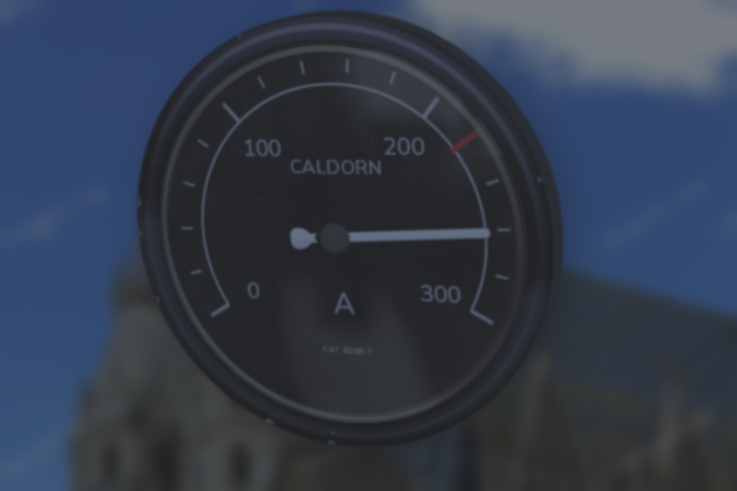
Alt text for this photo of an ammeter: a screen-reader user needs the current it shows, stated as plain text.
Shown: 260 A
